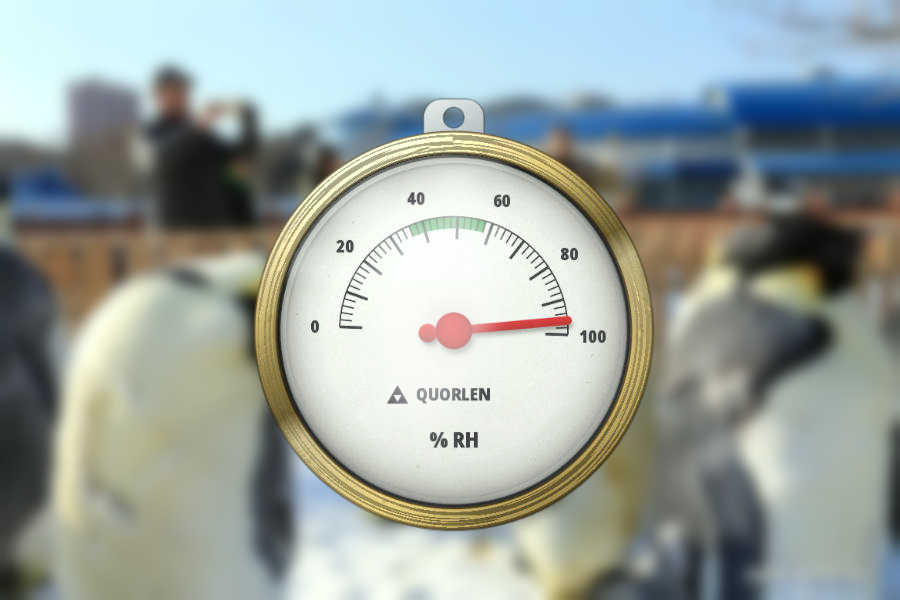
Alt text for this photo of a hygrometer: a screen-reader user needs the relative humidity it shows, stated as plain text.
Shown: 96 %
